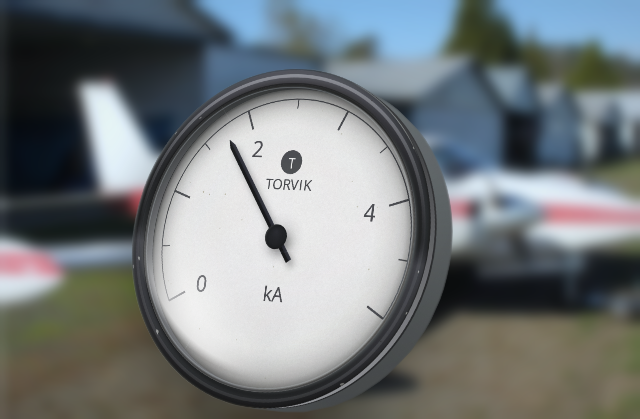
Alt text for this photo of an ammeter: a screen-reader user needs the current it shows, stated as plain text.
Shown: 1.75 kA
